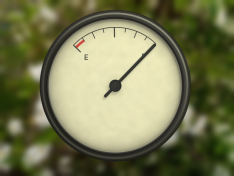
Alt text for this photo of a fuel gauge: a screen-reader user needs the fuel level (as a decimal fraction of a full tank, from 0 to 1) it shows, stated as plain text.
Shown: 1
